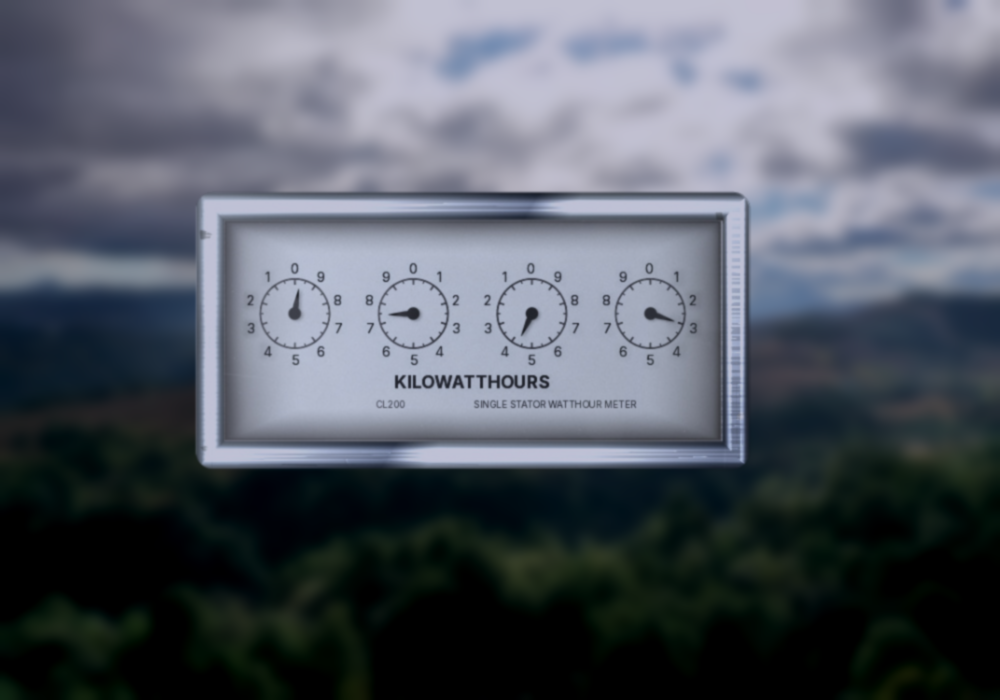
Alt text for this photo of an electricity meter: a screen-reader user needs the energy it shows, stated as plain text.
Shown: 9743 kWh
